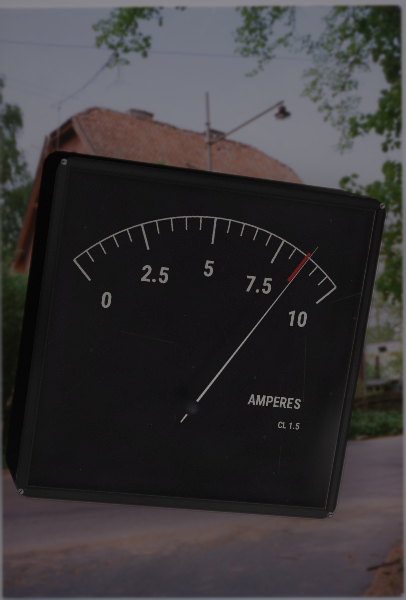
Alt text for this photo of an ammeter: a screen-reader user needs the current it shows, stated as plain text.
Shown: 8.5 A
